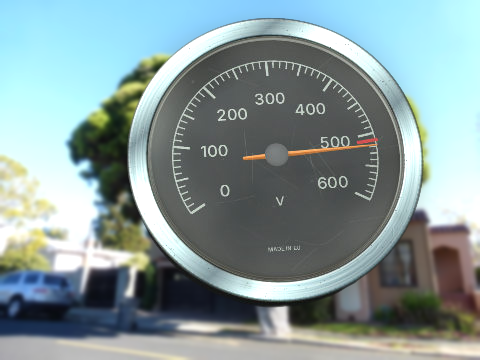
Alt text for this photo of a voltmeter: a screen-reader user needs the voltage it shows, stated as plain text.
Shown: 520 V
